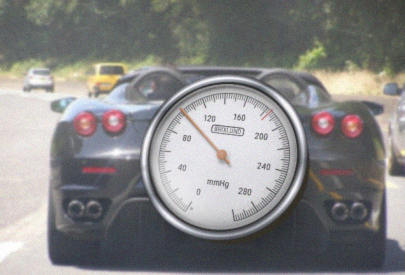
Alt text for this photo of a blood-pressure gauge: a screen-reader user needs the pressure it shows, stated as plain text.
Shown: 100 mmHg
